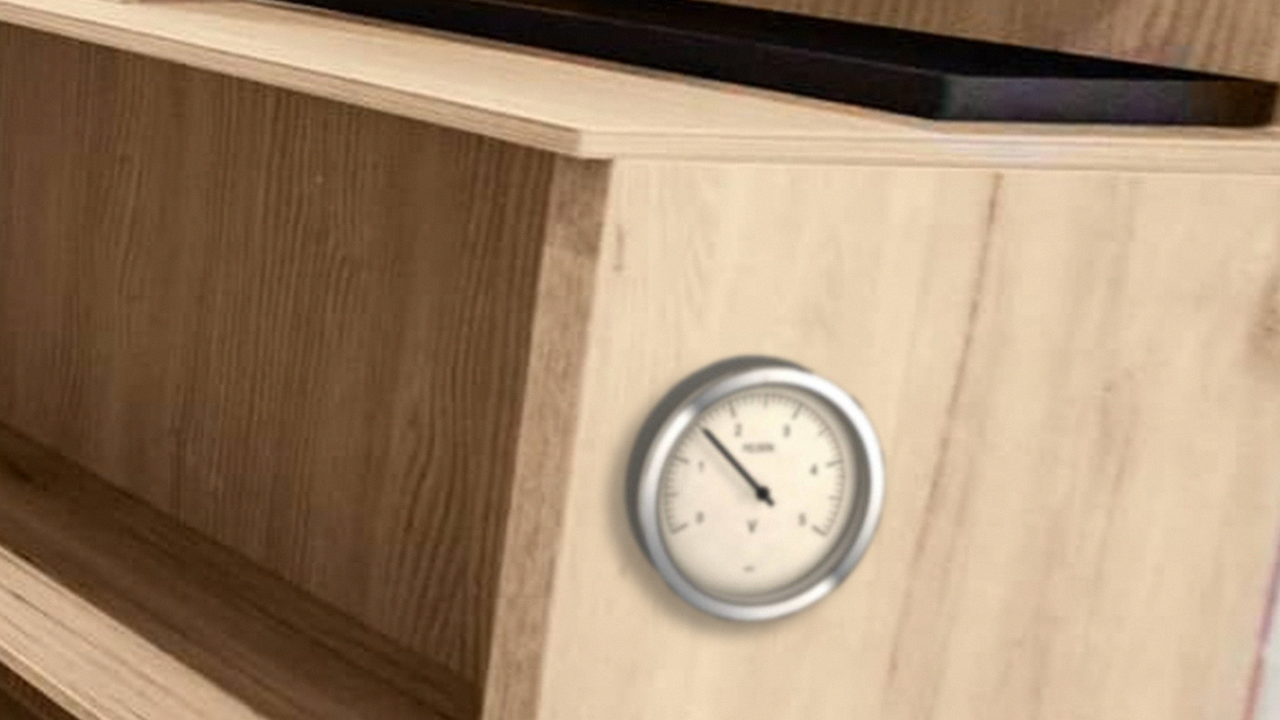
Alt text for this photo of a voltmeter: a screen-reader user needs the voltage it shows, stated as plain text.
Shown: 1.5 V
